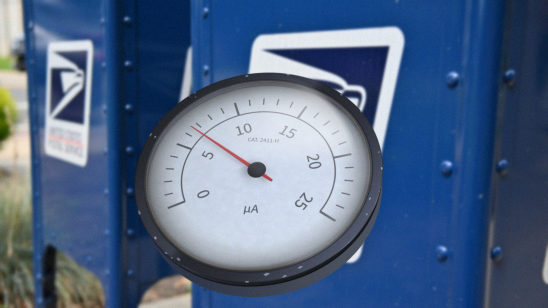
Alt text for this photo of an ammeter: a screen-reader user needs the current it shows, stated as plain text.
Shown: 6.5 µA
